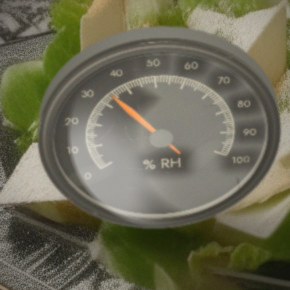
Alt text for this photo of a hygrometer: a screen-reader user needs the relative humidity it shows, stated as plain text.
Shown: 35 %
